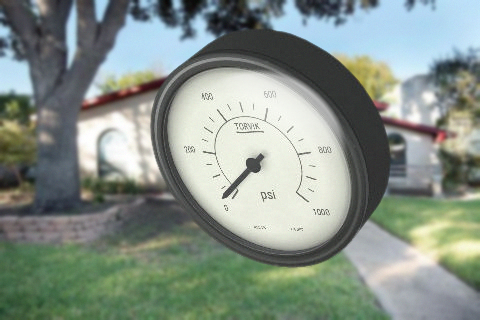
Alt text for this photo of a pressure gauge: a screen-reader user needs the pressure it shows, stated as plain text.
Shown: 25 psi
